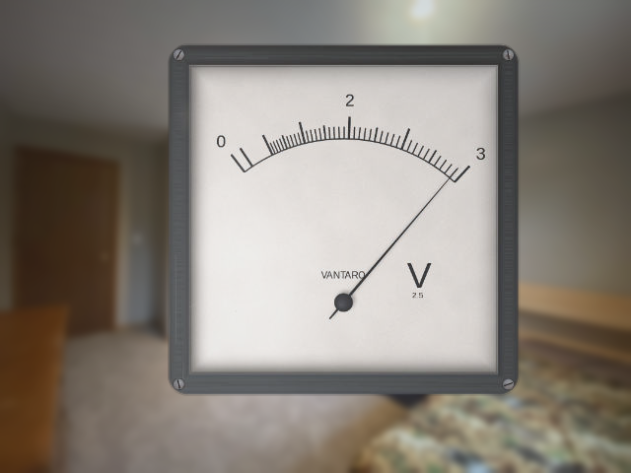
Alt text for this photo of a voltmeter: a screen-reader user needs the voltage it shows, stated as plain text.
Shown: 2.95 V
